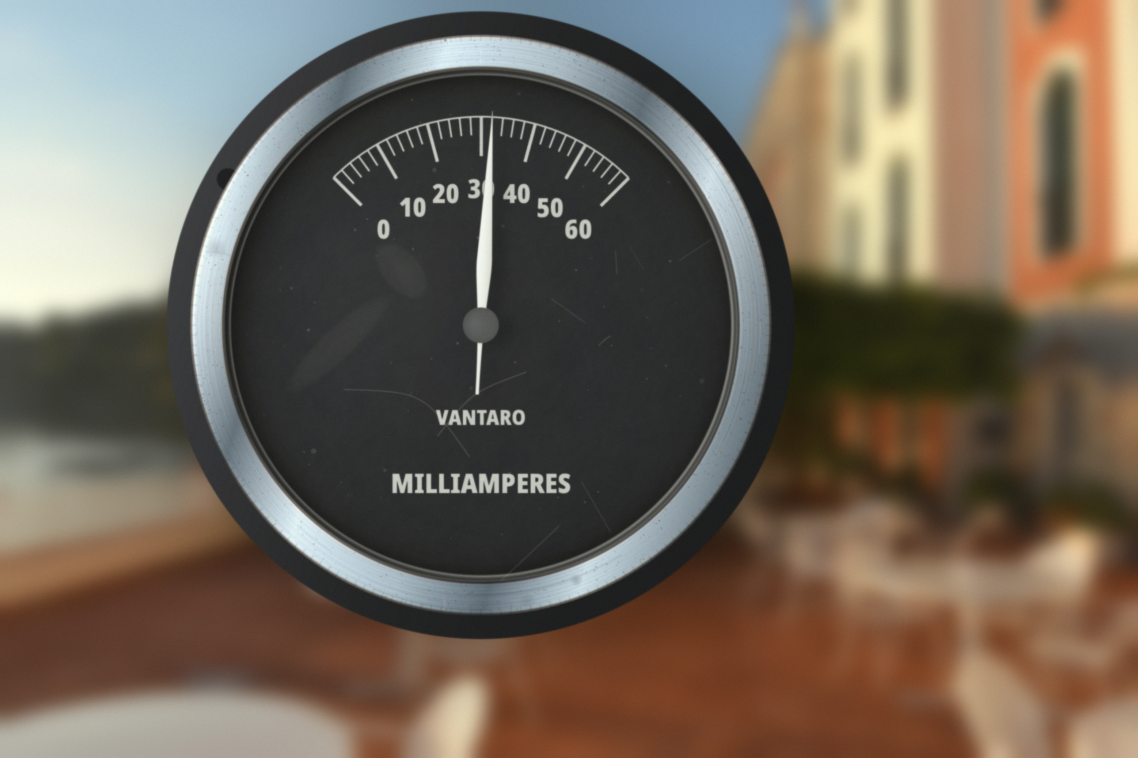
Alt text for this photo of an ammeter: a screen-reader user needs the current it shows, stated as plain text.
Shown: 32 mA
